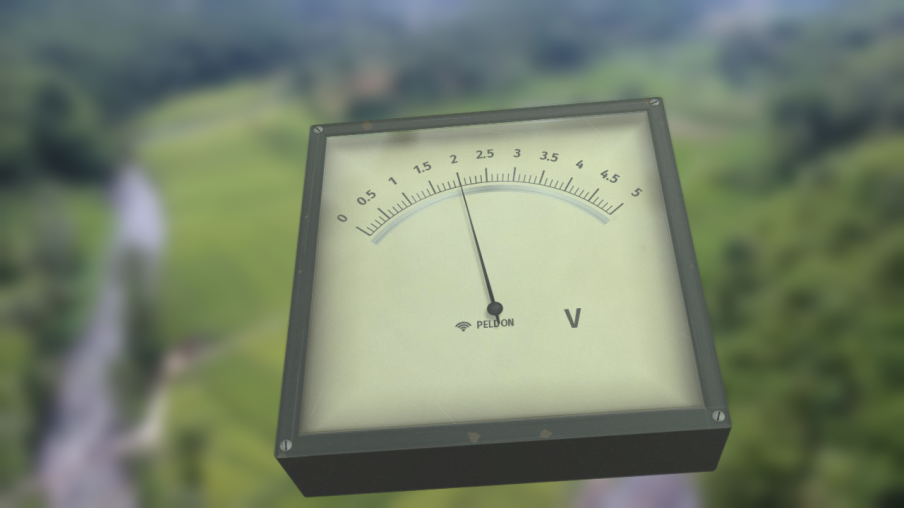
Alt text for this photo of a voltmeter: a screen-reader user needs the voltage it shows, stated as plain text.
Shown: 2 V
